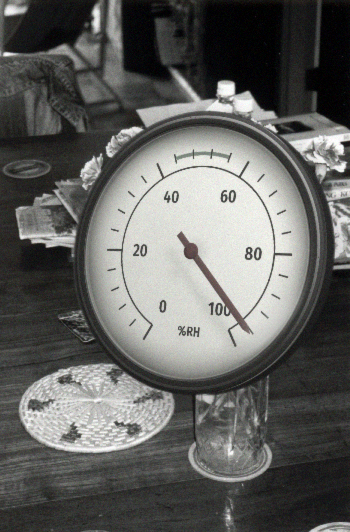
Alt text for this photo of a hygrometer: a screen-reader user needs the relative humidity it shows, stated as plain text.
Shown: 96 %
